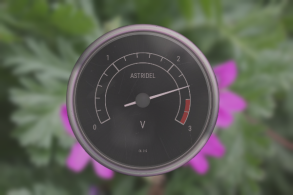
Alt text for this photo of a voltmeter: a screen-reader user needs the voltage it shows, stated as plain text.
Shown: 2.4 V
